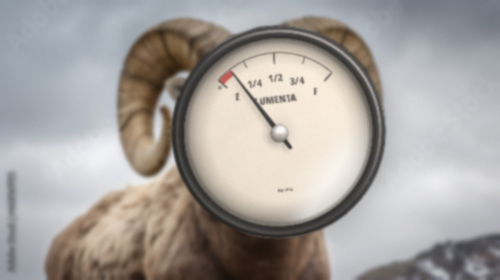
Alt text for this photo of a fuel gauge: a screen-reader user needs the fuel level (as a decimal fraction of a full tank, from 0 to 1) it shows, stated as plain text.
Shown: 0.125
